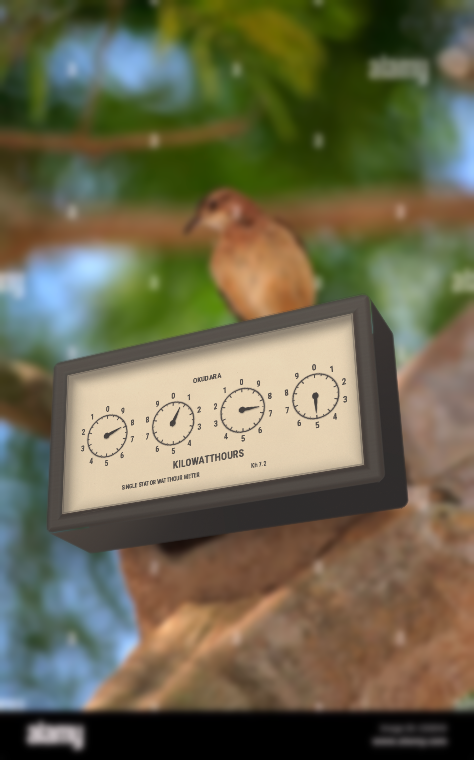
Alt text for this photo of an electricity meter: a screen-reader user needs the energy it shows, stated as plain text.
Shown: 8075 kWh
